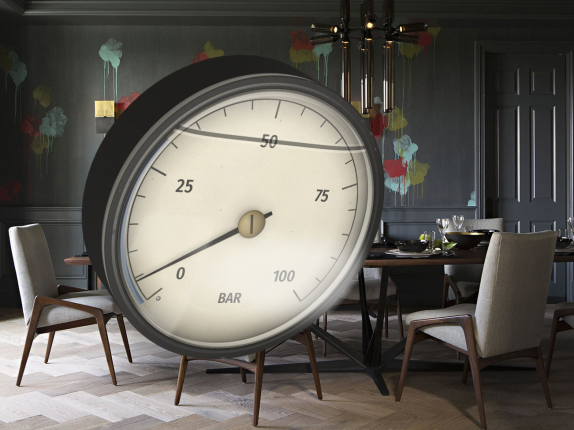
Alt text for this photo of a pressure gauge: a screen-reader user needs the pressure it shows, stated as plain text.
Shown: 5 bar
